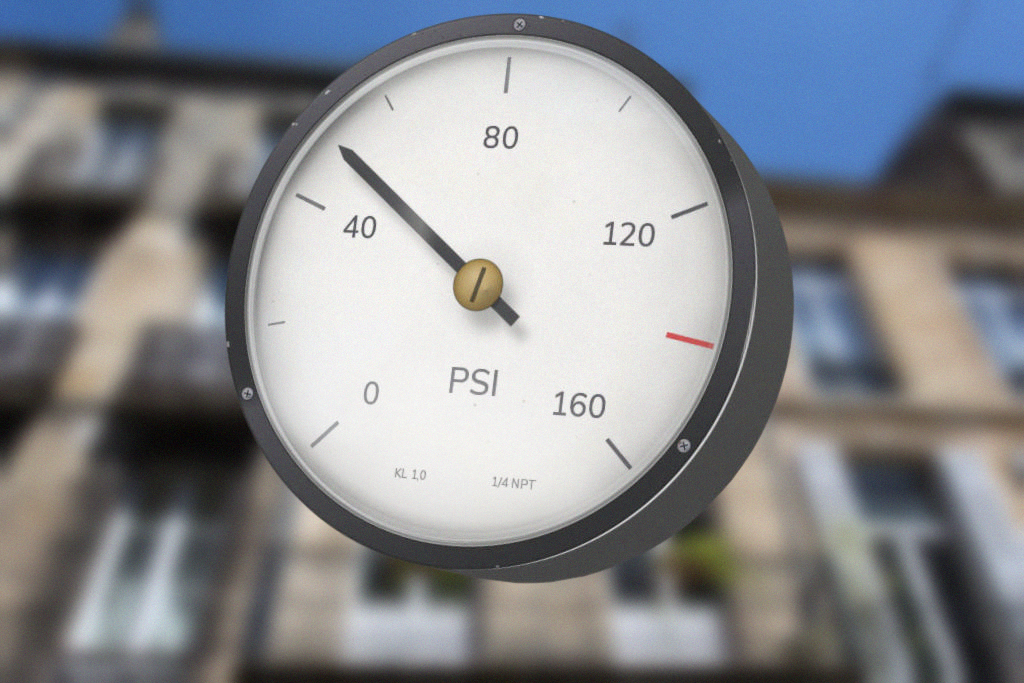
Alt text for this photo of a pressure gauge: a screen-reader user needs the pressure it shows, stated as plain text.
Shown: 50 psi
